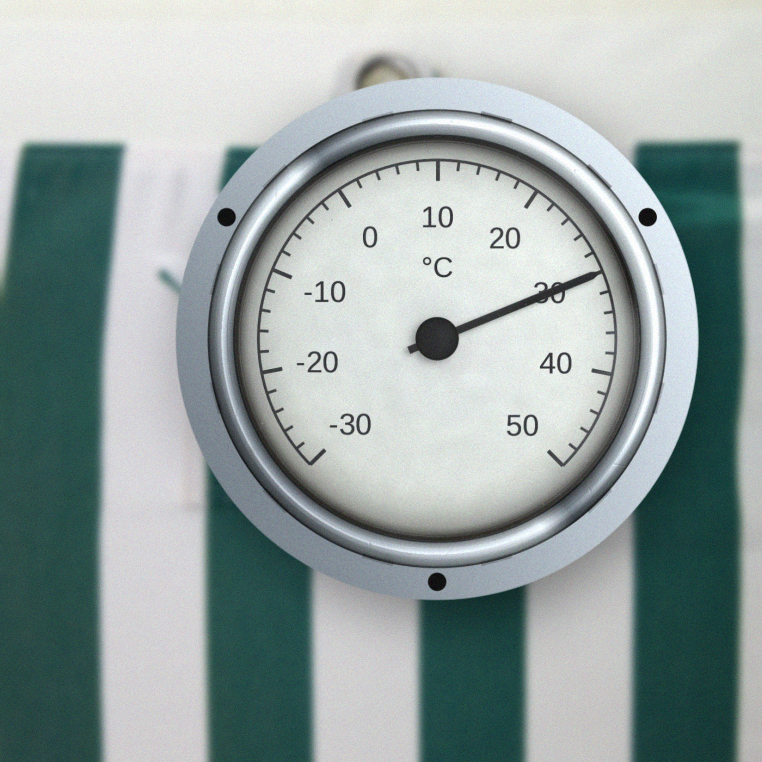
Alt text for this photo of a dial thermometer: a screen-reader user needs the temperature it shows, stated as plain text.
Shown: 30 °C
